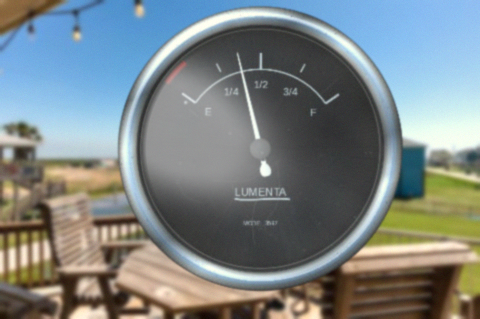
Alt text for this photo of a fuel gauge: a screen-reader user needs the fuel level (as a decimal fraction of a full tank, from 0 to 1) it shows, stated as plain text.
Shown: 0.375
